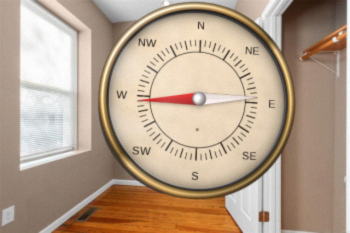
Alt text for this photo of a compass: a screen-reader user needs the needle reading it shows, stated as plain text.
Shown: 265 °
